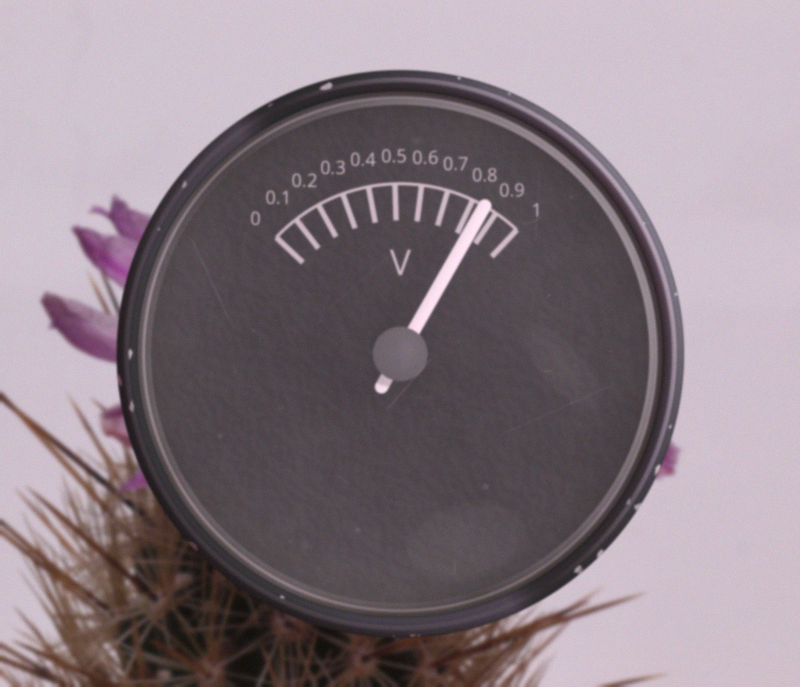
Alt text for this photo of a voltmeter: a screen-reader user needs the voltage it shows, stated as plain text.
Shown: 0.85 V
